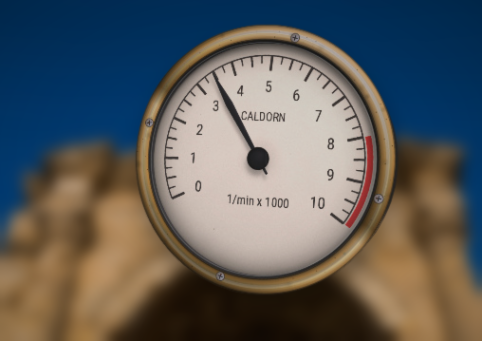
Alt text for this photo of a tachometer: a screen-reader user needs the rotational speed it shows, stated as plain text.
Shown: 3500 rpm
